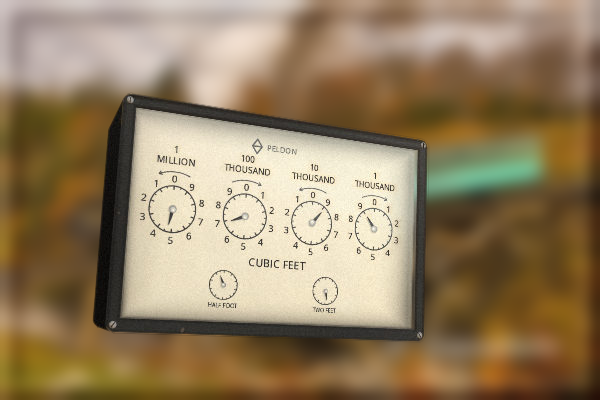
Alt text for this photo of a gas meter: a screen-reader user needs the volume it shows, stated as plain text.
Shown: 468900 ft³
